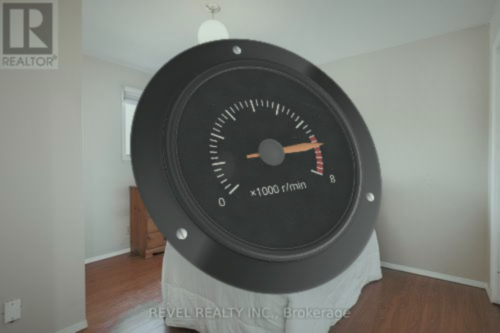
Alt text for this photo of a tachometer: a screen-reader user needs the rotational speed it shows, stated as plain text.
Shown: 7000 rpm
